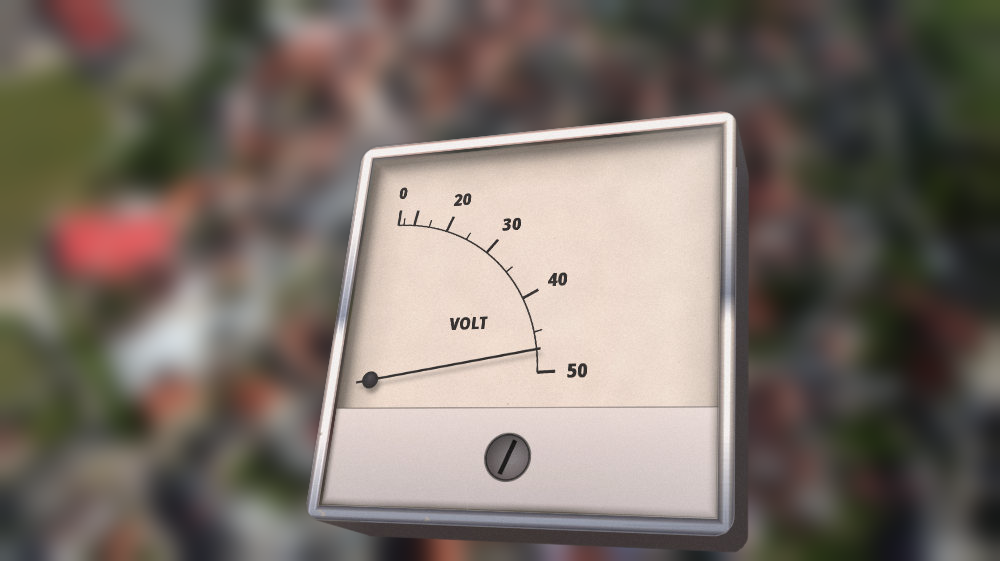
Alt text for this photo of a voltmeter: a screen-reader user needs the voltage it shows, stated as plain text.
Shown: 47.5 V
